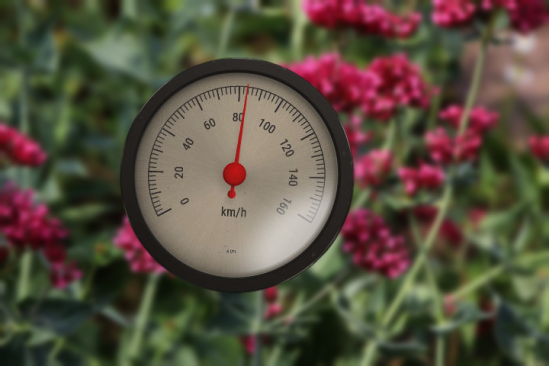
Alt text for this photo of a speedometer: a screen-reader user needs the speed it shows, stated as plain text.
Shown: 84 km/h
